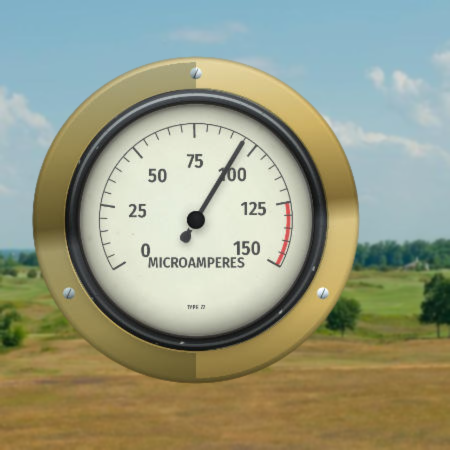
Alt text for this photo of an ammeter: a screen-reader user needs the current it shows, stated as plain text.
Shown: 95 µA
